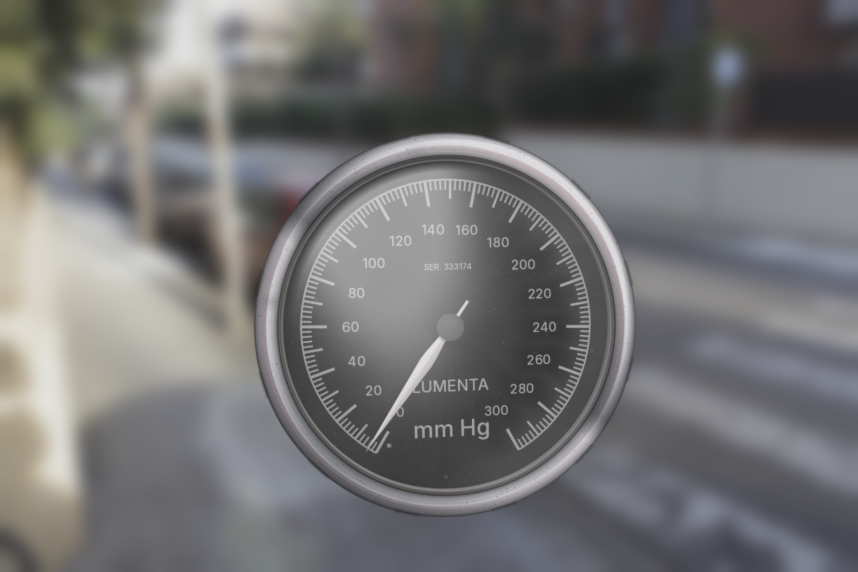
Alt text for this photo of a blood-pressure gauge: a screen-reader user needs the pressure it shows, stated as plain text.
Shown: 4 mmHg
